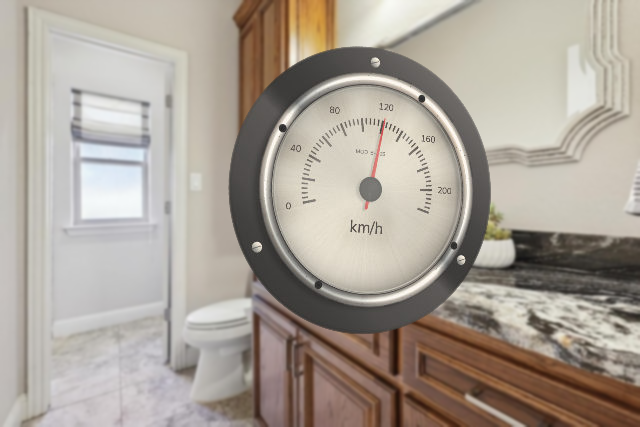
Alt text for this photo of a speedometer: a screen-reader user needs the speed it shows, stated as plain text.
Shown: 120 km/h
